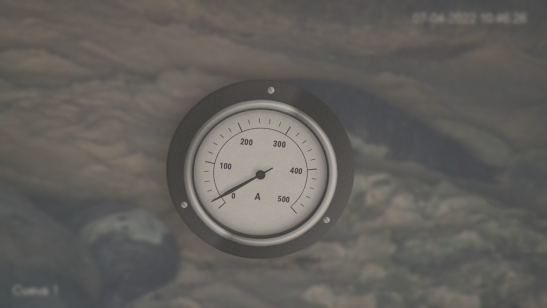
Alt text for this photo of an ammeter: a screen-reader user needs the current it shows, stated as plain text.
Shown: 20 A
